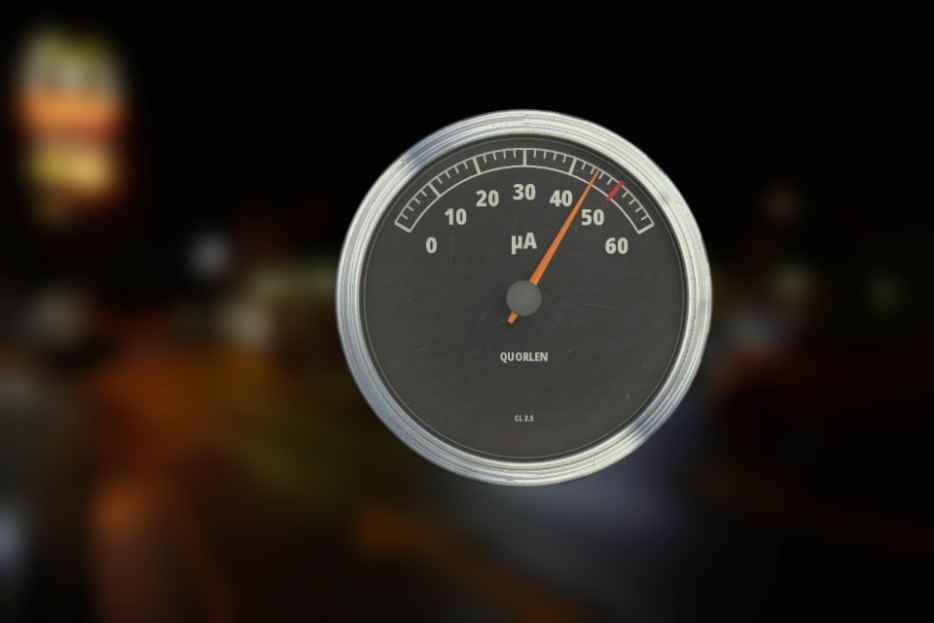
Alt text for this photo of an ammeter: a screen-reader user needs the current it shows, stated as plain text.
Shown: 45 µA
